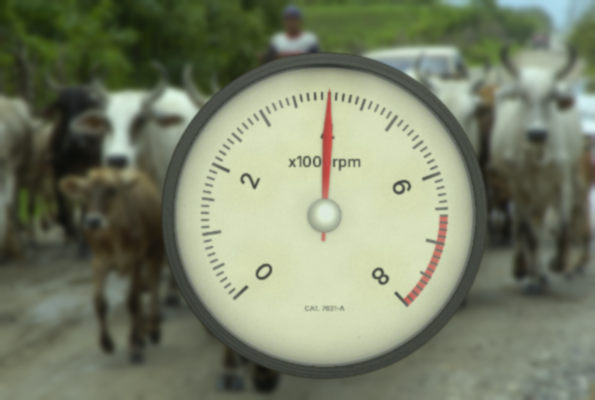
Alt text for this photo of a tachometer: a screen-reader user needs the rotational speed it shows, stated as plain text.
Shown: 4000 rpm
